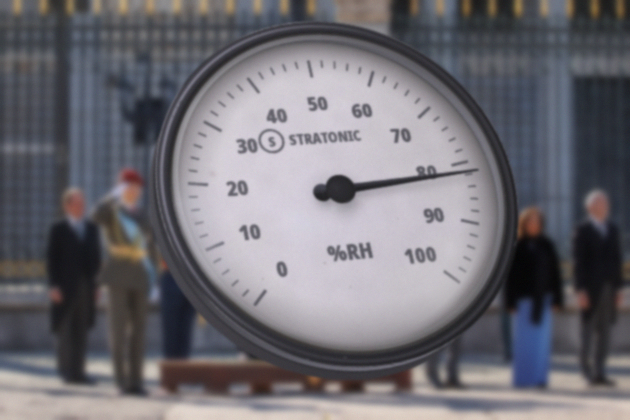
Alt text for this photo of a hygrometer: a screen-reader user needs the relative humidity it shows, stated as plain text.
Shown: 82 %
